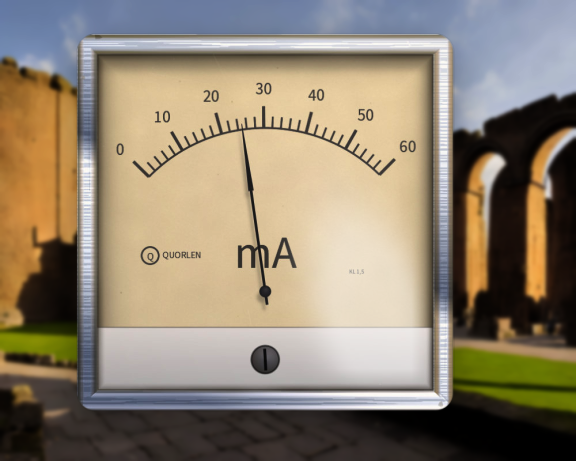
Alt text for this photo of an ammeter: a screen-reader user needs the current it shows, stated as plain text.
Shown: 25 mA
